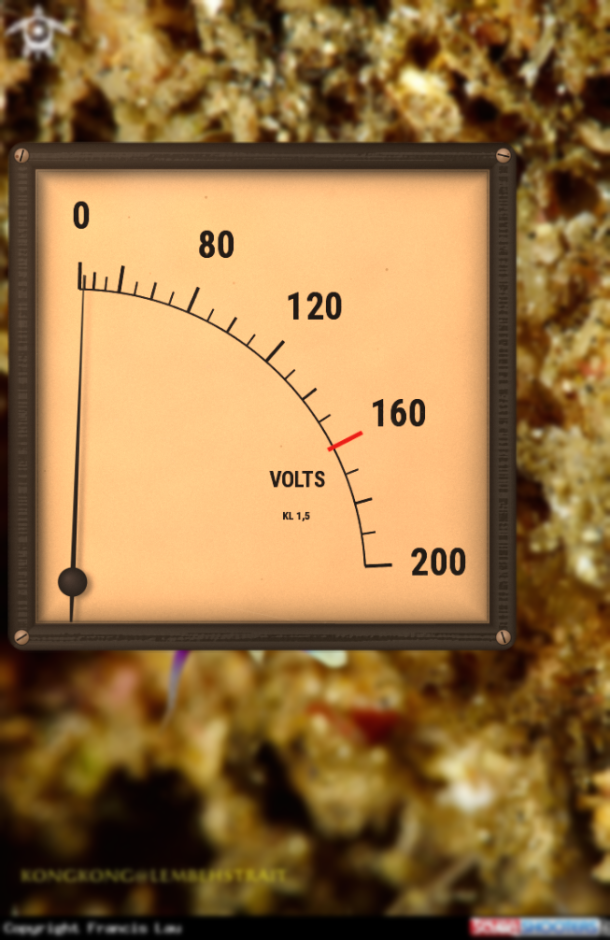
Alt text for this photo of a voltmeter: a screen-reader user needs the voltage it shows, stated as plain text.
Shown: 10 V
